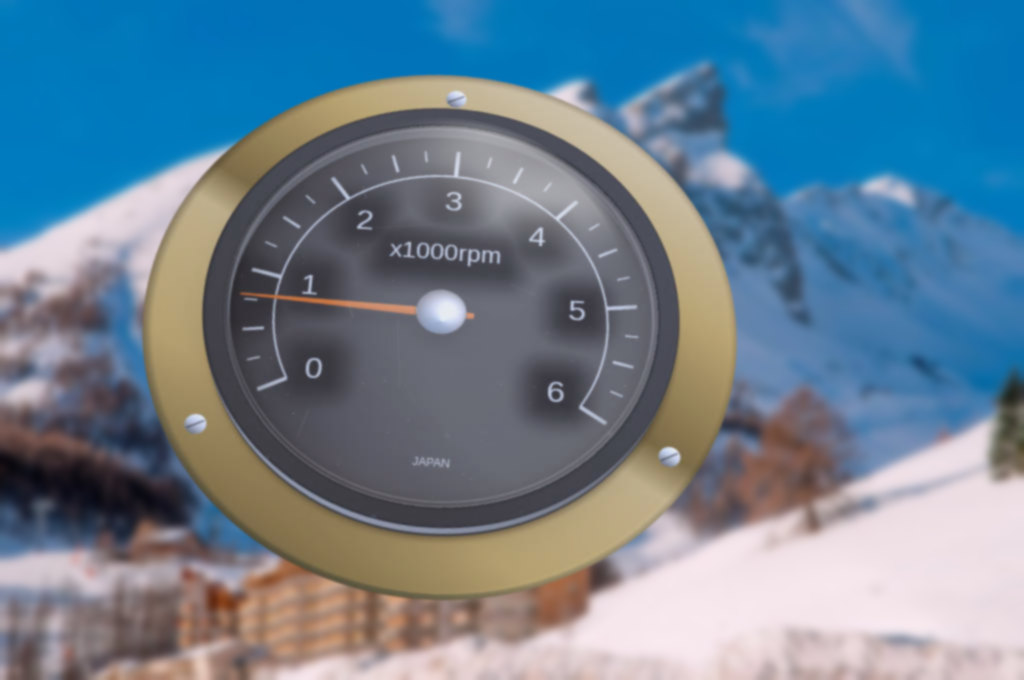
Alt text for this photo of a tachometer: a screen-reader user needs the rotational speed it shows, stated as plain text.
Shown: 750 rpm
